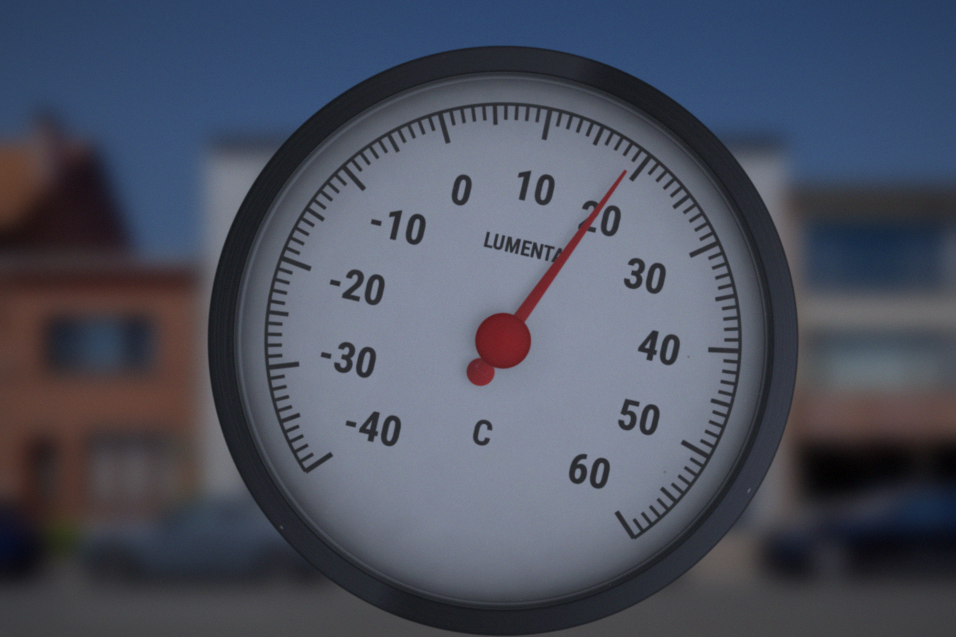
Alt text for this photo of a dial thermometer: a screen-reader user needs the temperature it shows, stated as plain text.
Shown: 19 °C
